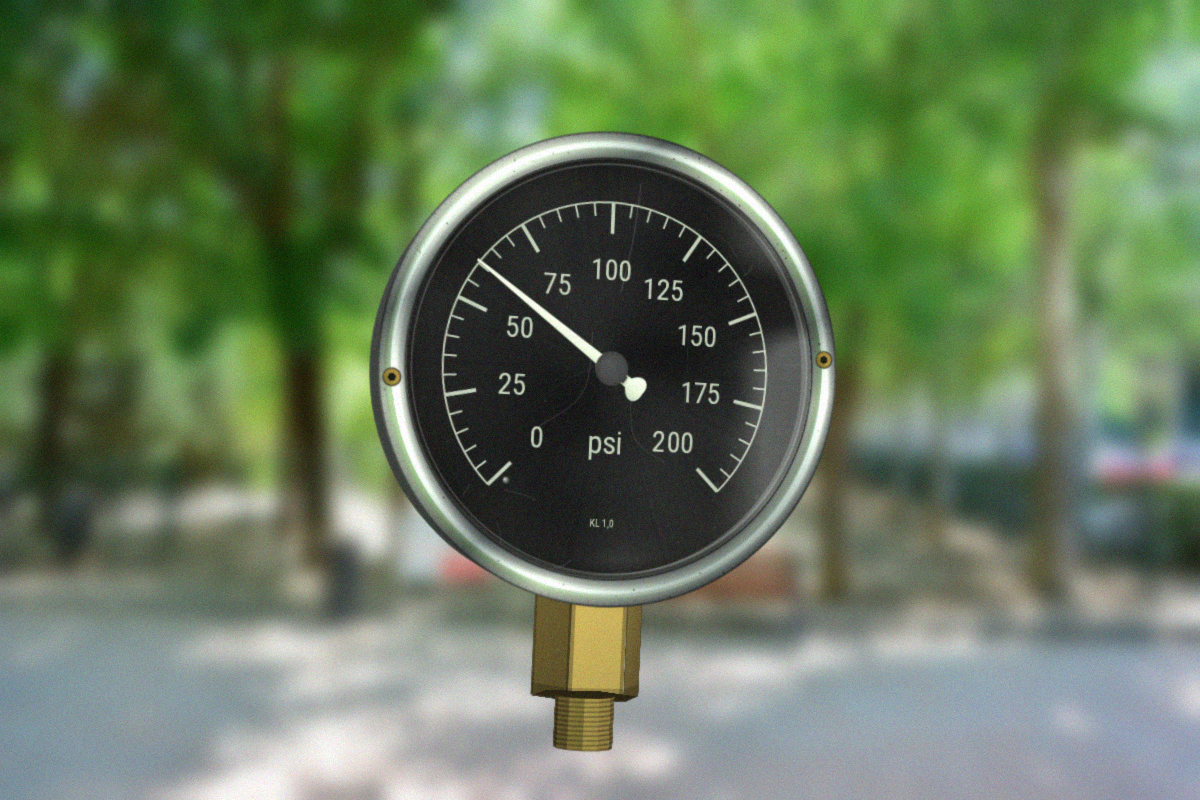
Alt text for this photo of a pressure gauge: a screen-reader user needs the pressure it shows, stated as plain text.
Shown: 60 psi
